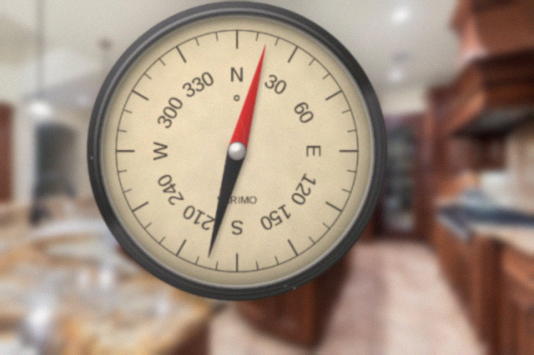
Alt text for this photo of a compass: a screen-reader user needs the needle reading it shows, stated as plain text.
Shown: 15 °
